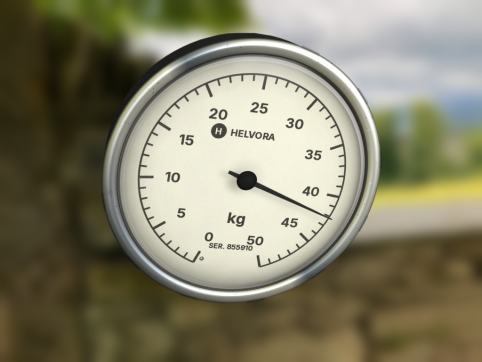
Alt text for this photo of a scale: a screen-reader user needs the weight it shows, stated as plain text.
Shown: 42 kg
